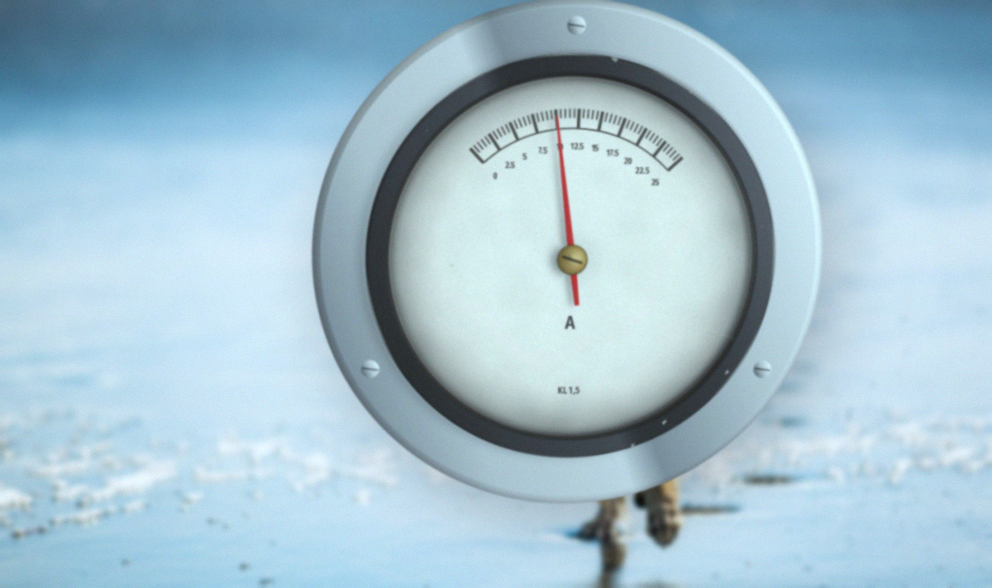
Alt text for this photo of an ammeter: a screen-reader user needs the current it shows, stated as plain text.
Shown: 10 A
